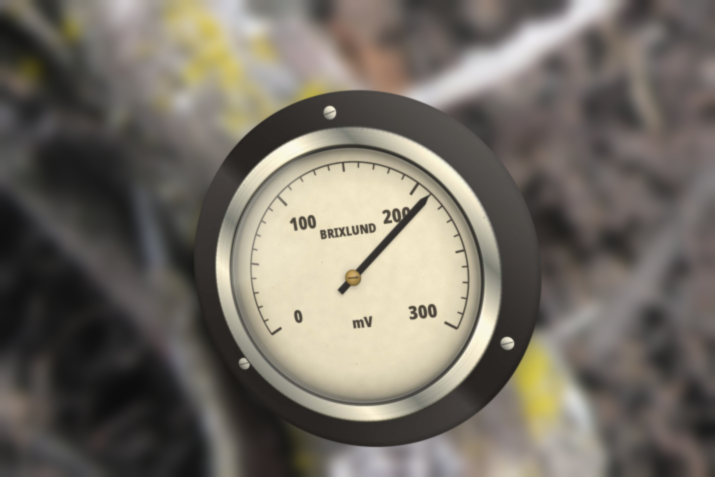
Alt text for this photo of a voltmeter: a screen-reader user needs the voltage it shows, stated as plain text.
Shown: 210 mV
